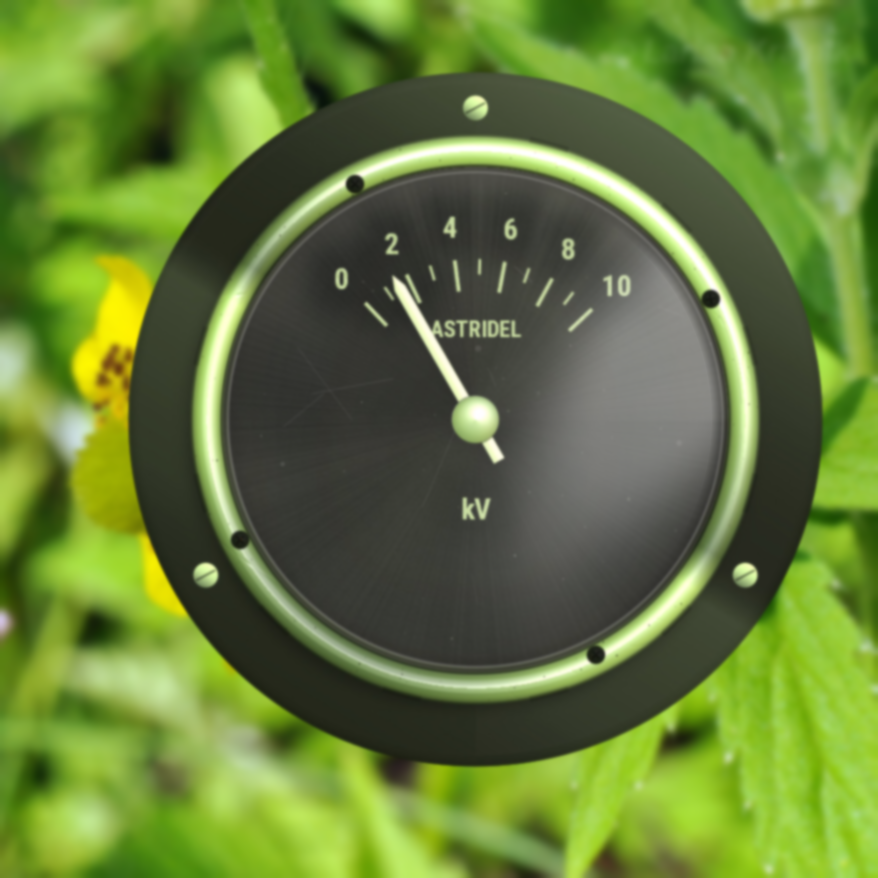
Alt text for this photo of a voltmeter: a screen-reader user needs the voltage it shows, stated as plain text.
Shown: 1.5 kV
